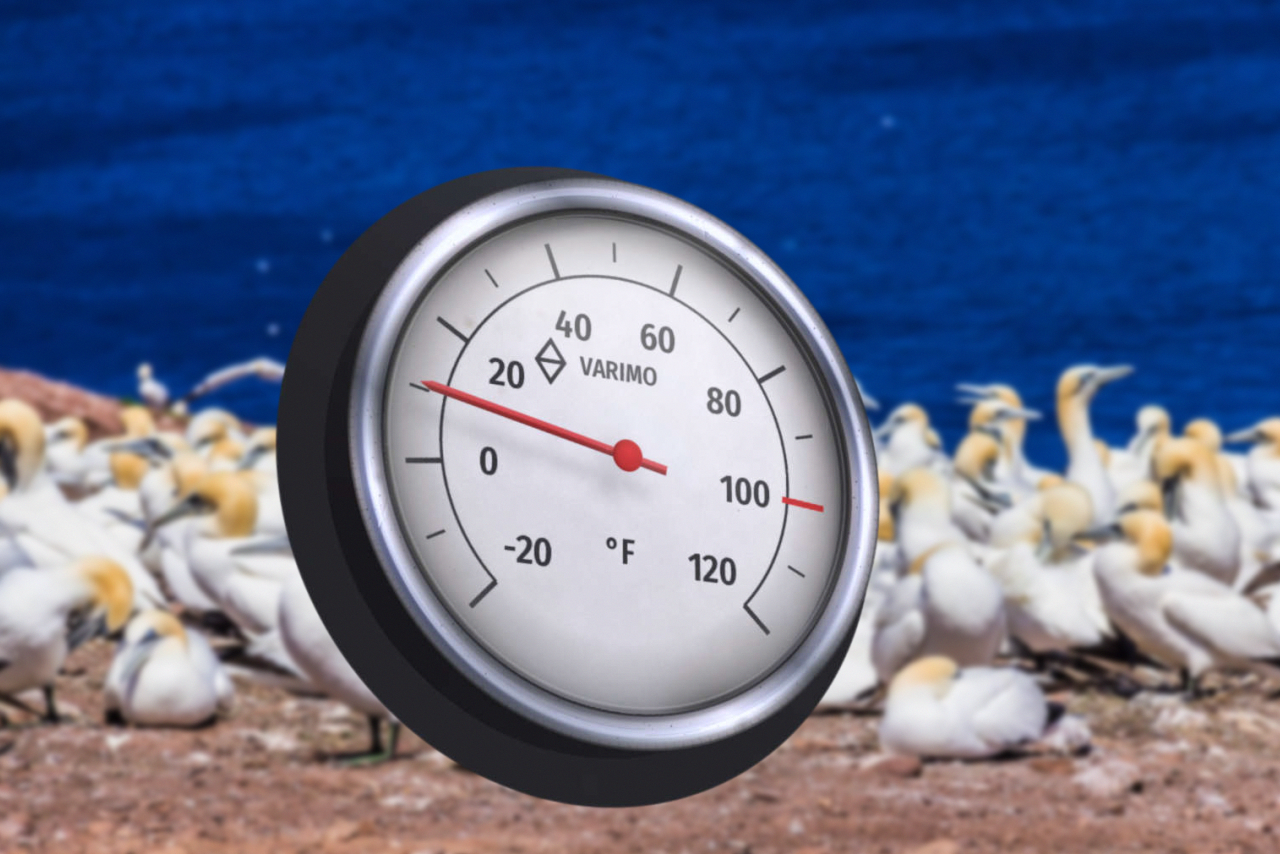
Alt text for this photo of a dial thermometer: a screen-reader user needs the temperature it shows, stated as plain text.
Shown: 10 °F
